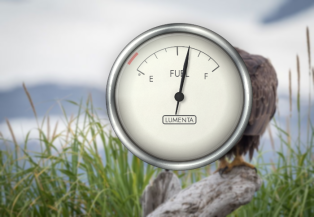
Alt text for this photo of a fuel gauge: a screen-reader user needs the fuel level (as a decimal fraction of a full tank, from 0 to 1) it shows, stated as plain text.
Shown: 0.625
